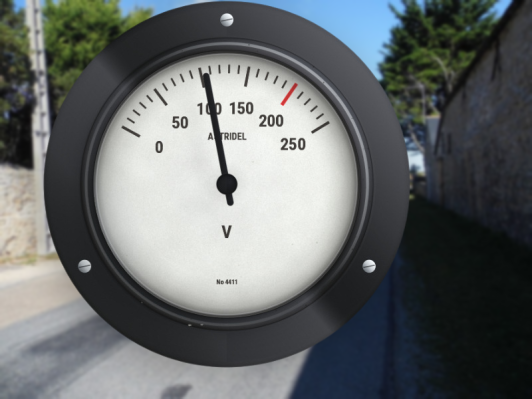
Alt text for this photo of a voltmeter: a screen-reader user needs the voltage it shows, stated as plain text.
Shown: 105 V
